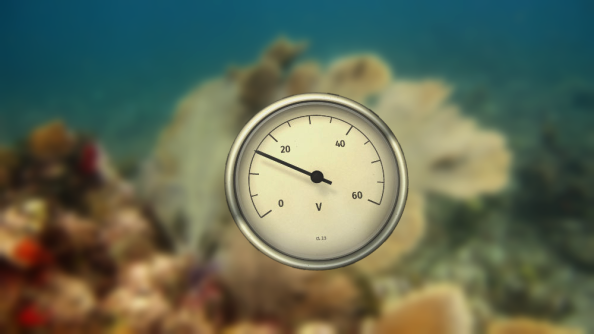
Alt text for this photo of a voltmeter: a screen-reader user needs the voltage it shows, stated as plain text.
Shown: 15 V
